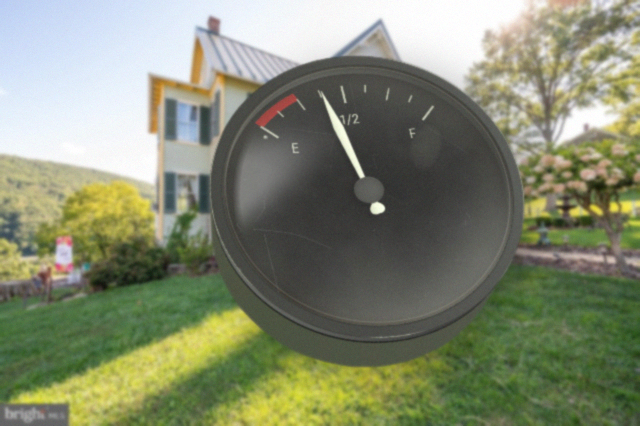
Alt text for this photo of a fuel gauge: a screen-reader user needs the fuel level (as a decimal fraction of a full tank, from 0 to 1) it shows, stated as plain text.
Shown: 0.375
